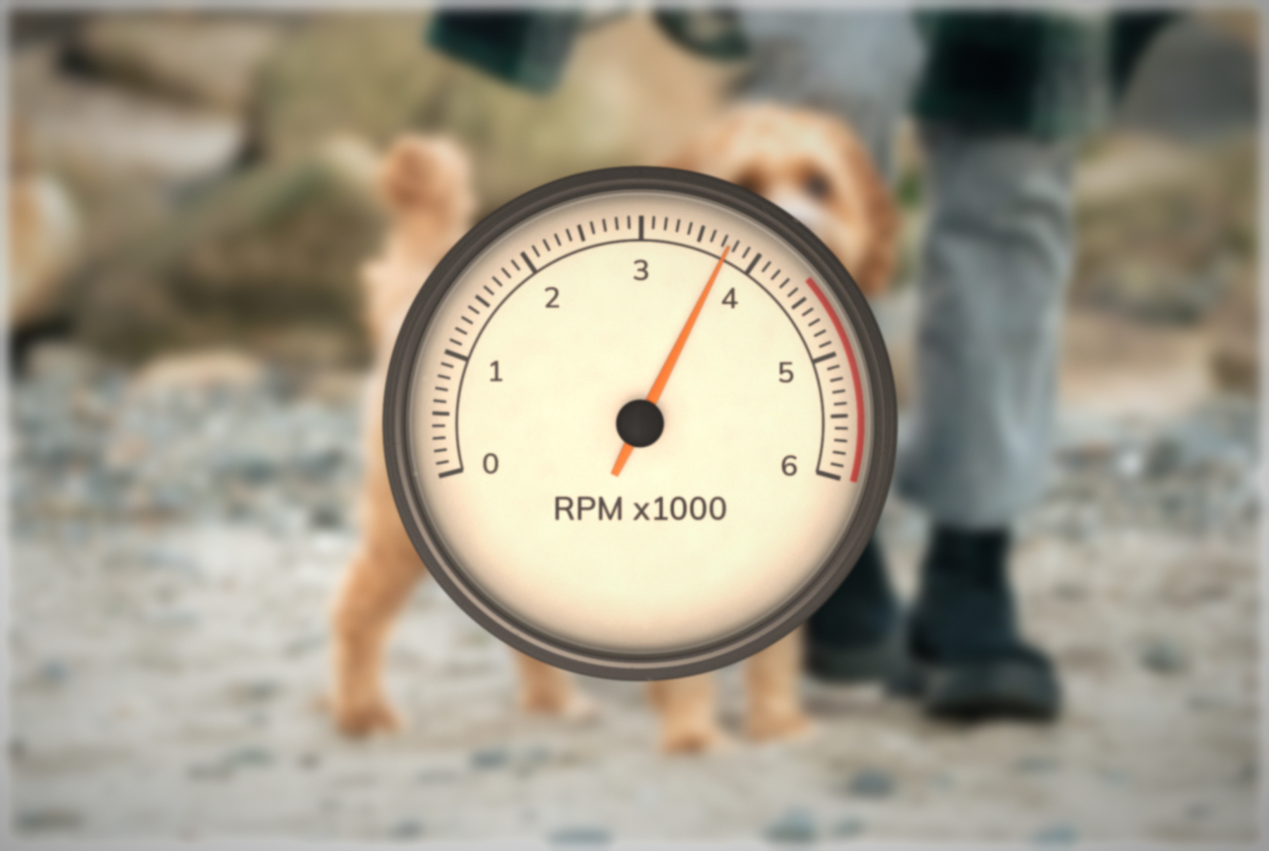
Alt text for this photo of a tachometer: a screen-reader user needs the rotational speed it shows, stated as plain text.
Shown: 3750 rpm
